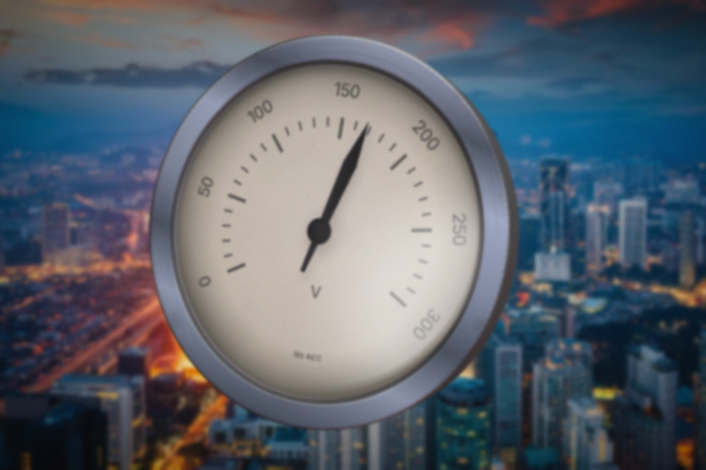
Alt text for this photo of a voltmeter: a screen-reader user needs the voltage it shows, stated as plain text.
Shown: 170 V
